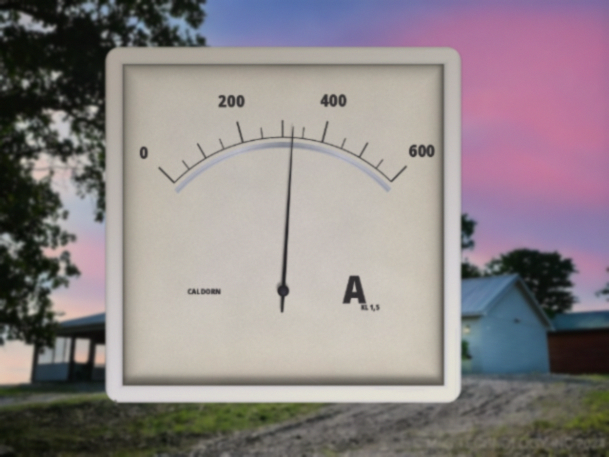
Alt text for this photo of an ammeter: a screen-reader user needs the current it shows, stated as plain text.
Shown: 325 A
